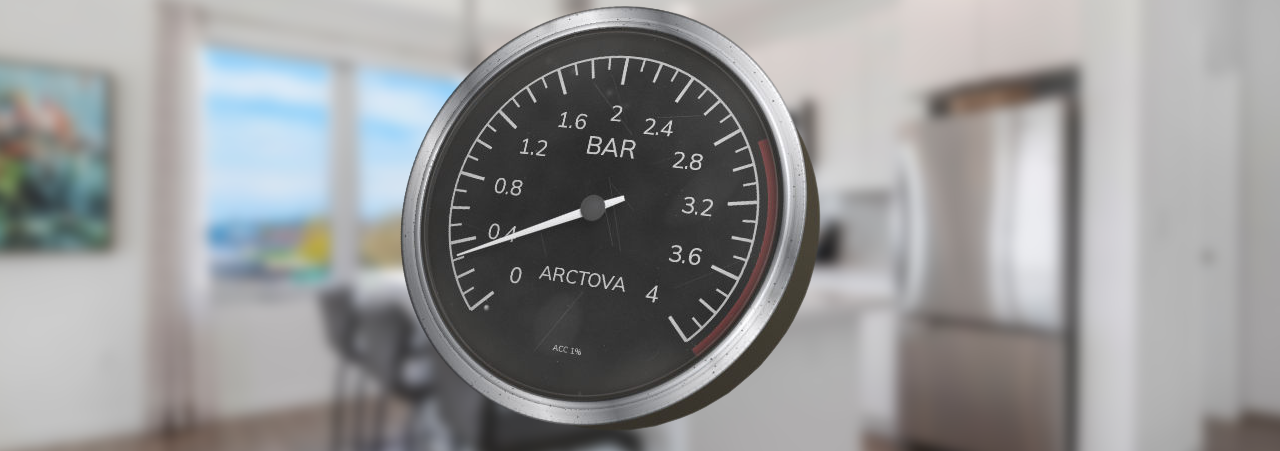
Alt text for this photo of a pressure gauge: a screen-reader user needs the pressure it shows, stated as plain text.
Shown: 0.3 bar
